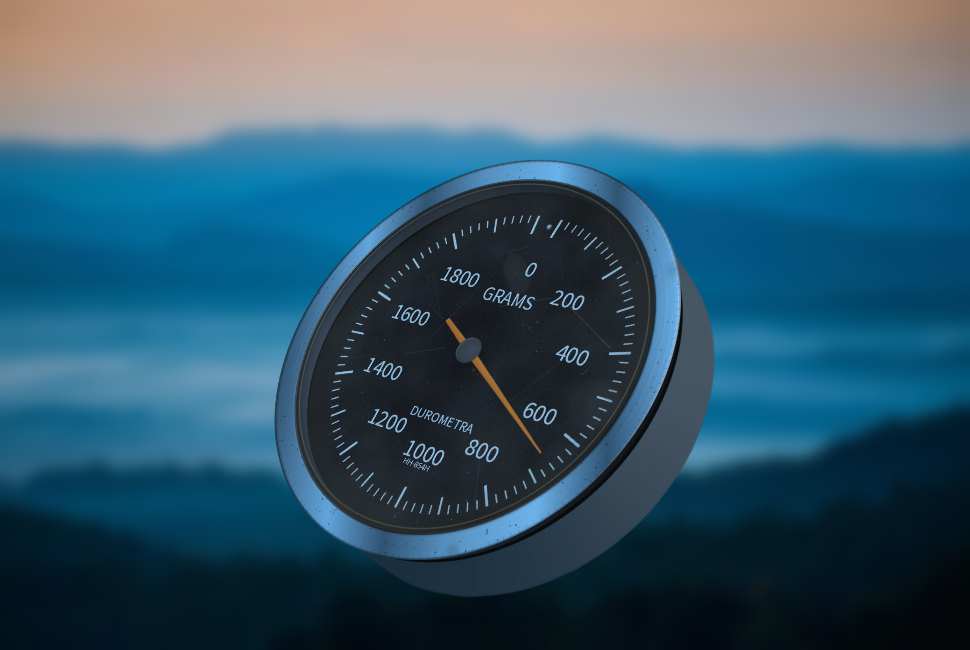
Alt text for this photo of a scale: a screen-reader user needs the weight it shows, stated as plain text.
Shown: 660 g
